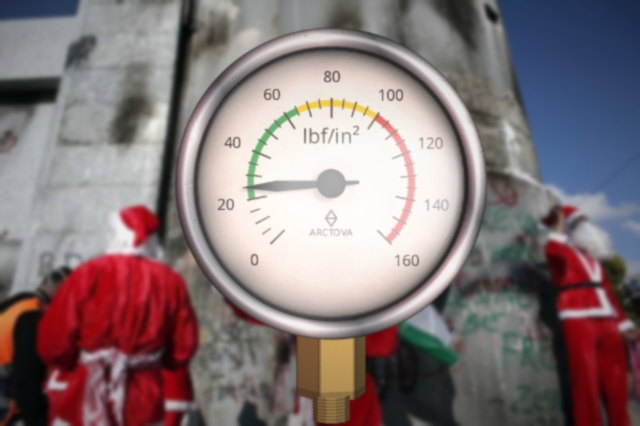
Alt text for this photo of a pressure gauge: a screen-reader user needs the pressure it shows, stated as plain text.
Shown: 25 psi
